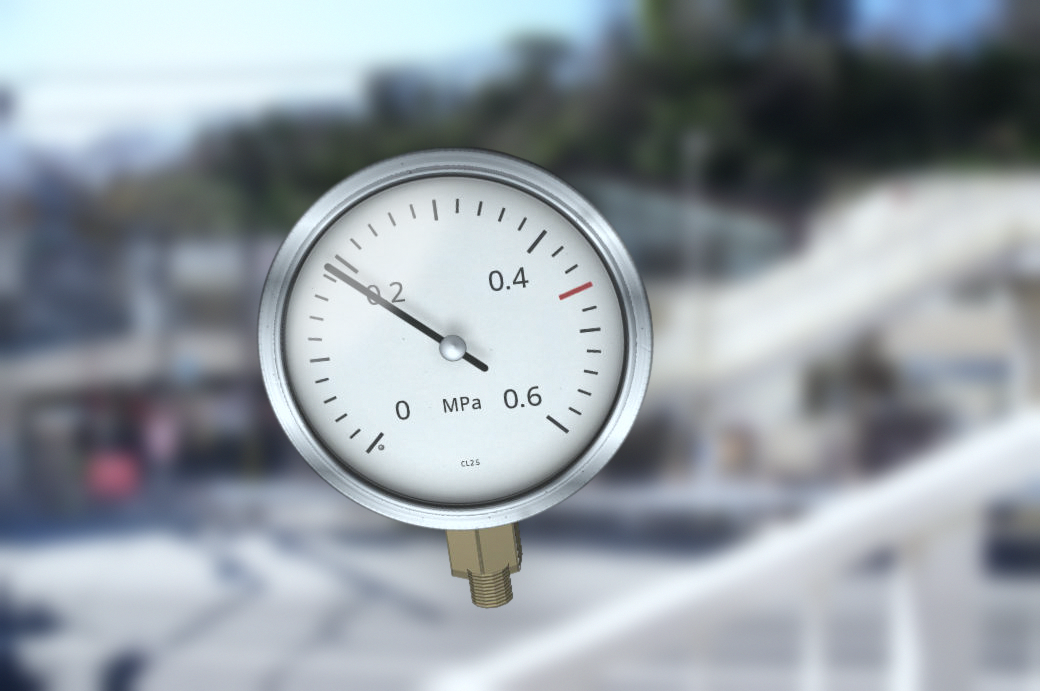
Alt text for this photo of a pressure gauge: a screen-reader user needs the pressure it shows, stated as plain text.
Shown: 0.19 MPa
